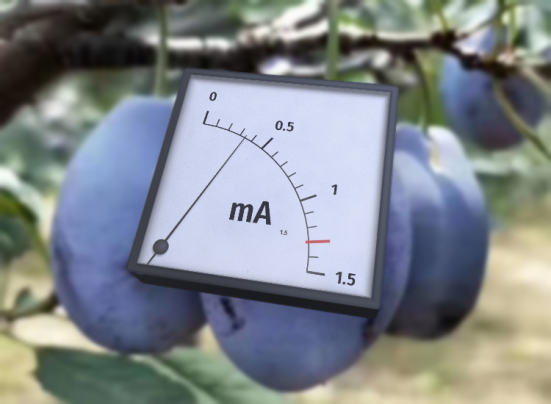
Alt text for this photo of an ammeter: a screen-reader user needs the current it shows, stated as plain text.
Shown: 0.35 mA
